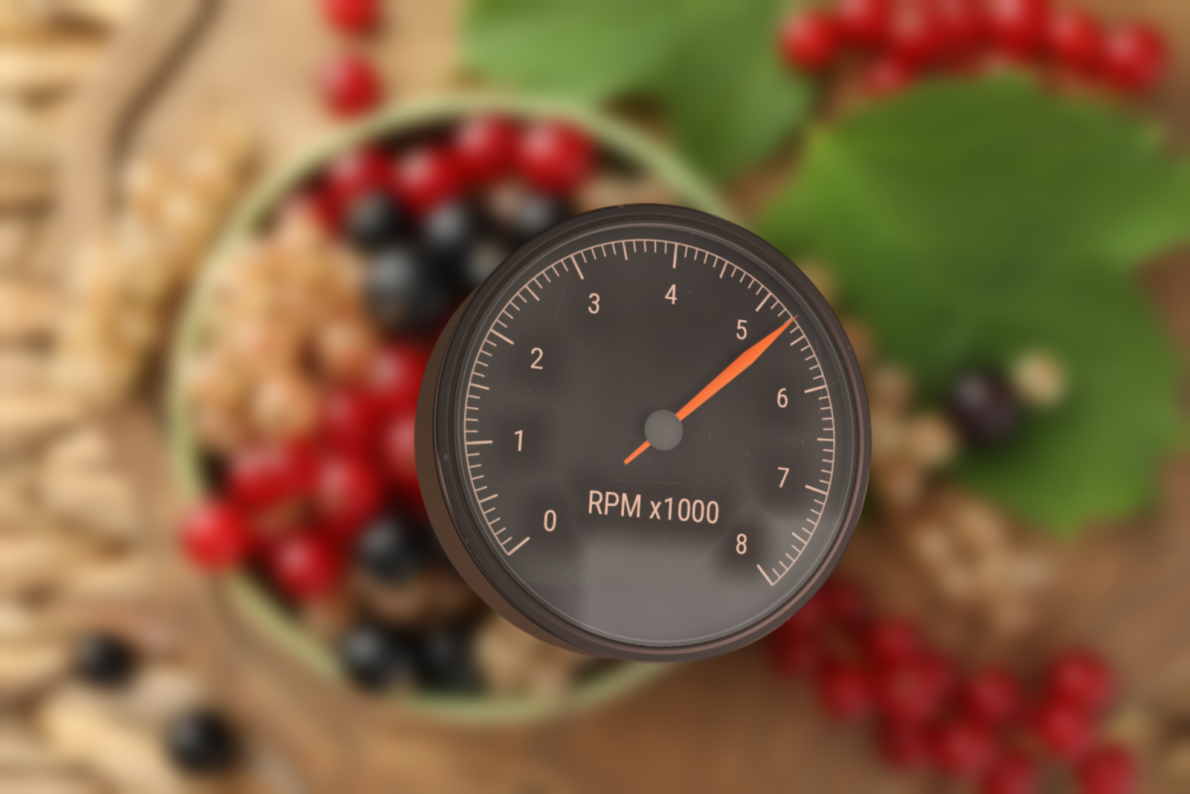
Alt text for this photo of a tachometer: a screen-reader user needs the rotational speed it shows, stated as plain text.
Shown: 5300 rpm
